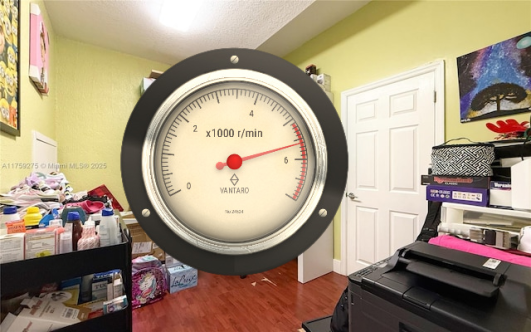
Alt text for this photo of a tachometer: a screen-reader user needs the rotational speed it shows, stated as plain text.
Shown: 5600 rpm
